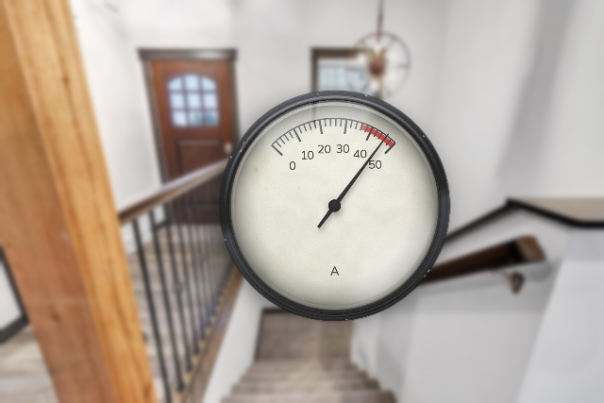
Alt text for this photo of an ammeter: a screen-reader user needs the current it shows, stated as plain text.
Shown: 46 A
